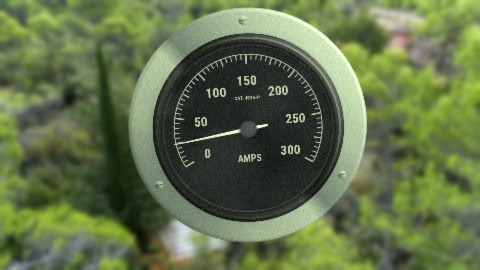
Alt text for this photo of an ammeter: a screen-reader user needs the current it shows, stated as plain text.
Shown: 25 A
